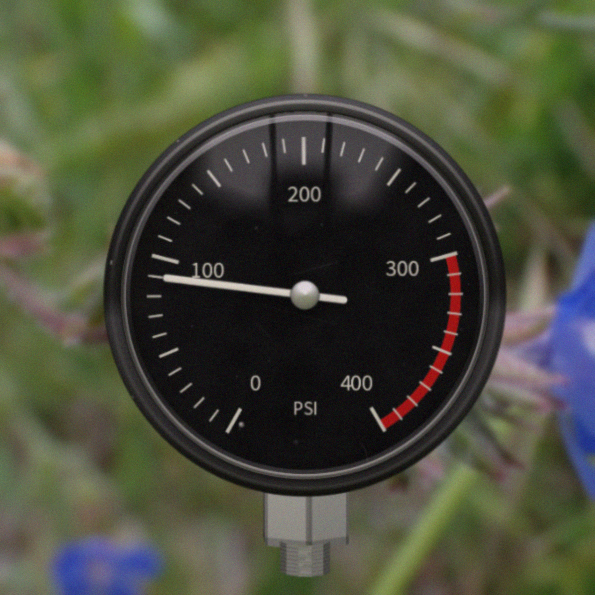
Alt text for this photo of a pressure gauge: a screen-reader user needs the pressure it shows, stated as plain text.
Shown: 90 psi
